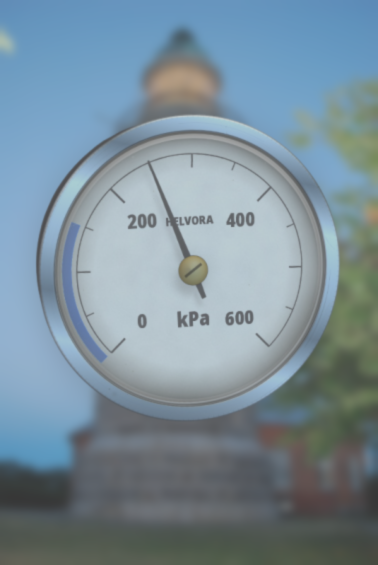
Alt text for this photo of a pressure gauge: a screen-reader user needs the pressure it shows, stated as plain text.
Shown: 250 kPa
